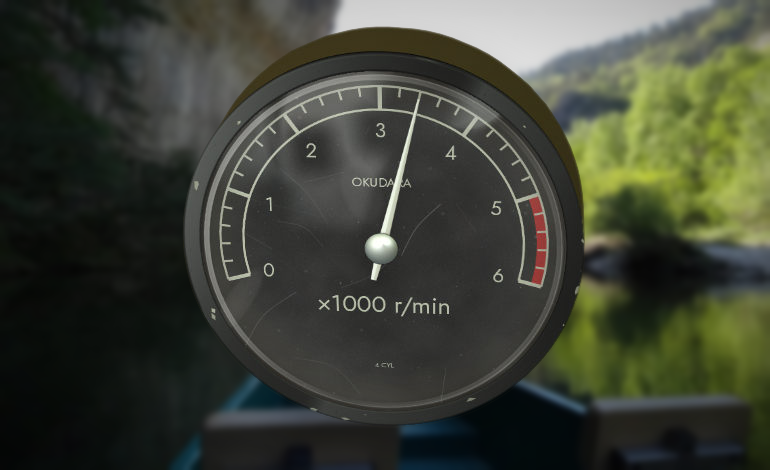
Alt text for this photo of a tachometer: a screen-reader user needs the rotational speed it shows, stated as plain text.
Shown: 3400 rpm
